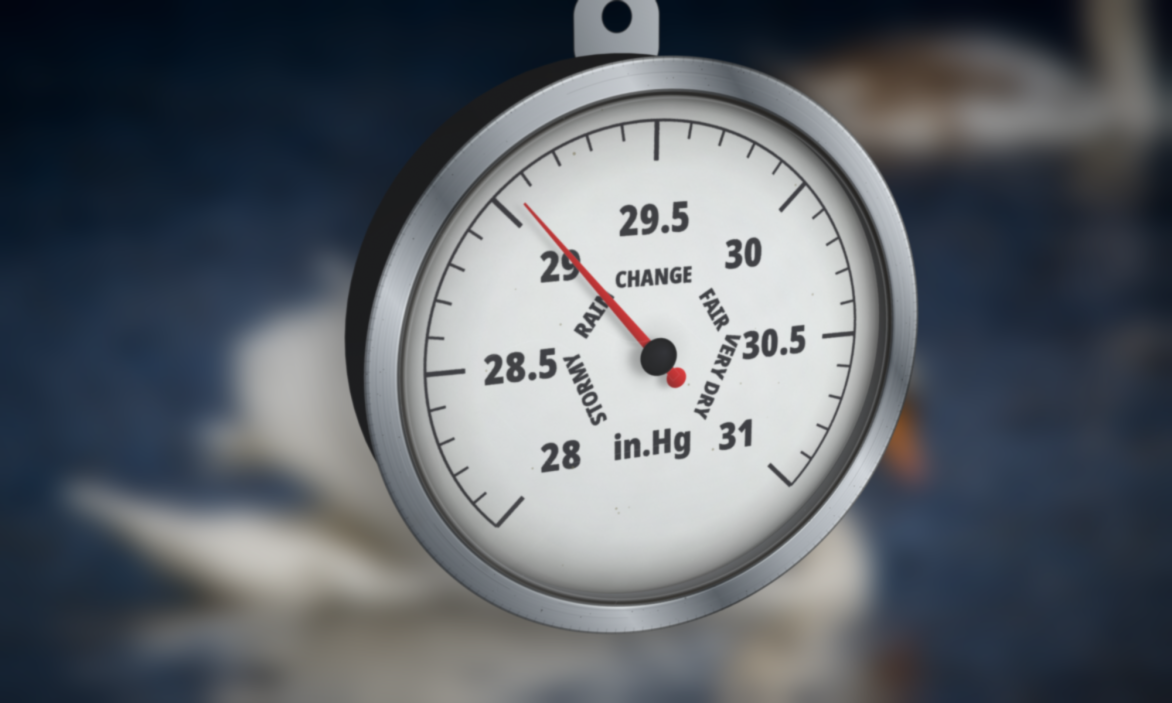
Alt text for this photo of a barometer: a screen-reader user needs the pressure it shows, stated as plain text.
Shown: 29.05 inHg
